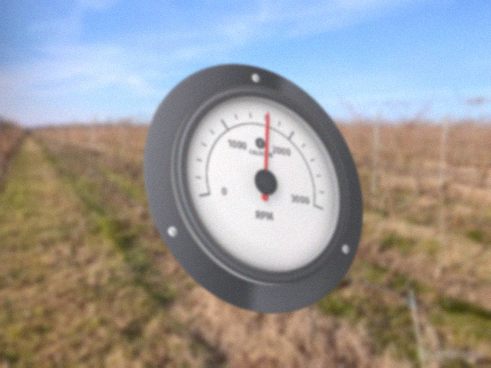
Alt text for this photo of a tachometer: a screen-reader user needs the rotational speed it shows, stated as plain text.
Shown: 1600 rpm
